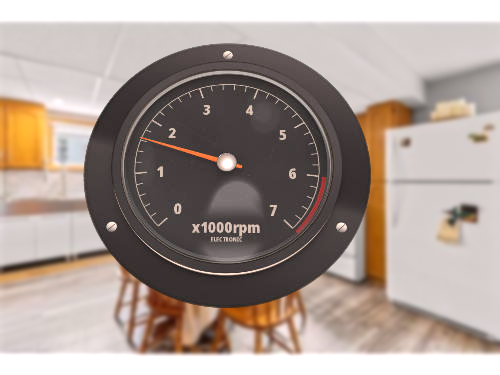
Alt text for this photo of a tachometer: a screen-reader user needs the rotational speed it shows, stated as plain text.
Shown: 1600 rpm
